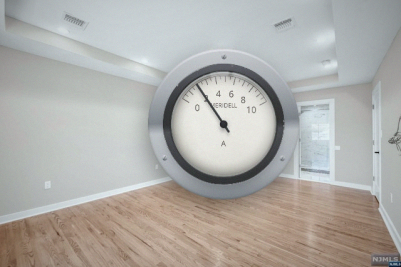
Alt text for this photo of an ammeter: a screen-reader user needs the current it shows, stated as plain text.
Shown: 2 A
